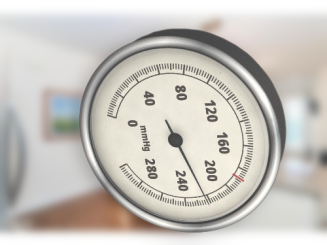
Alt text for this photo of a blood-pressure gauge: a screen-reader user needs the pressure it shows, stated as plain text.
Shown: 220 mmHg
